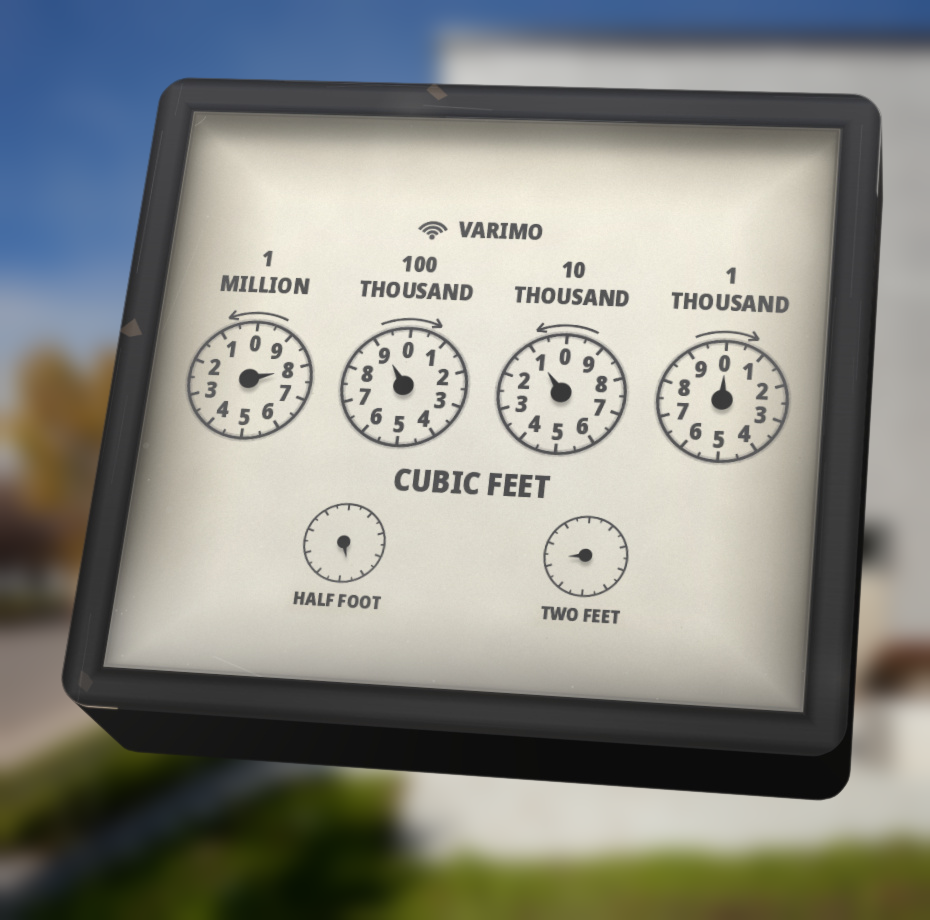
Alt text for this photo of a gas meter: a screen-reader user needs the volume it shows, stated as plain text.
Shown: 791000 ft³
